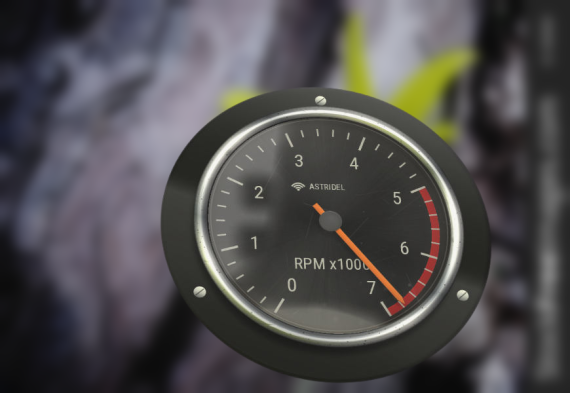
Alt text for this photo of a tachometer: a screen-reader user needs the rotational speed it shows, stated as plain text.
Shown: 6800 rpm
